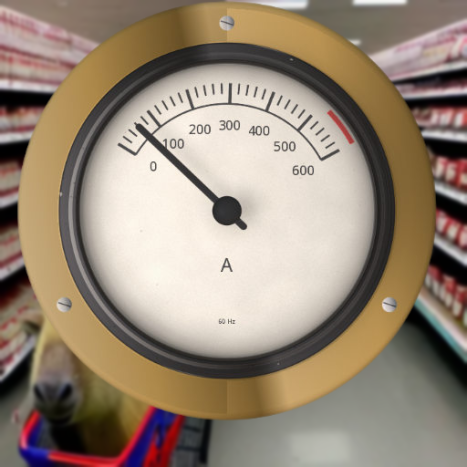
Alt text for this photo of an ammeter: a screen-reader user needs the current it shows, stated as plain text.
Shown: 60 A
